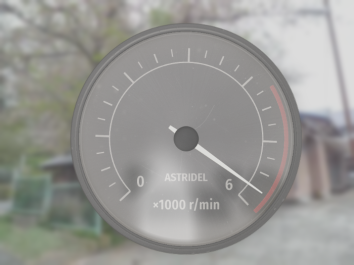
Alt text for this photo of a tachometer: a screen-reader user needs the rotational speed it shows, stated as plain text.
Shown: 5750 rpm
